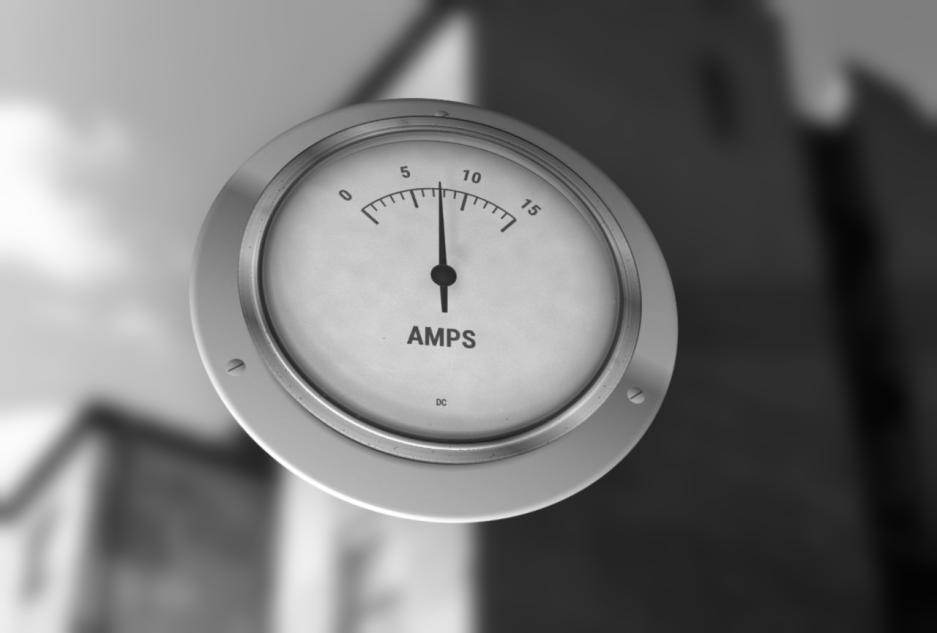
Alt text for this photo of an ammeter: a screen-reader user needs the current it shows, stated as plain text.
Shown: 7.5 A
